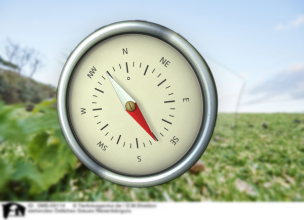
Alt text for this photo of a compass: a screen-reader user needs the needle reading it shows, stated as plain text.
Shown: 150 °
